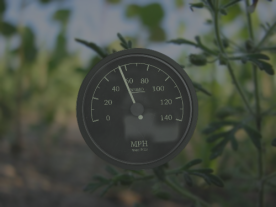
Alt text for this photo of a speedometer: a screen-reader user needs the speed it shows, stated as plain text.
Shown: 55 mph
